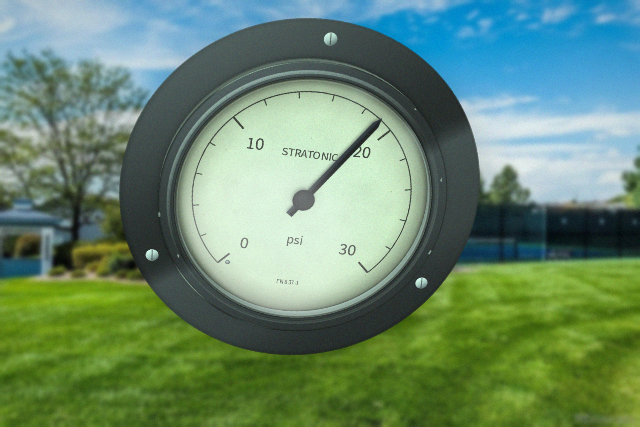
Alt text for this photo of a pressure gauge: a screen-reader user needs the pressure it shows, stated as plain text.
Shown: 19 psi
